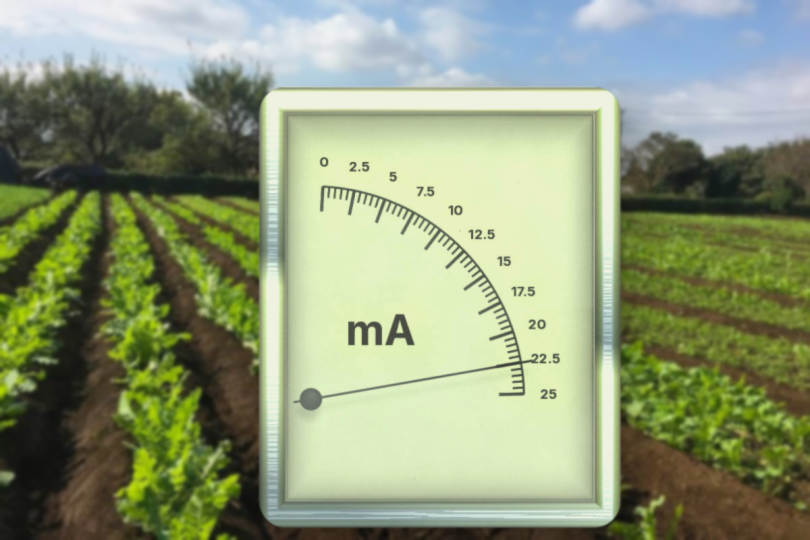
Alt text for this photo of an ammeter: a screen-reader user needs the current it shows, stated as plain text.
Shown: 22.5 mA
